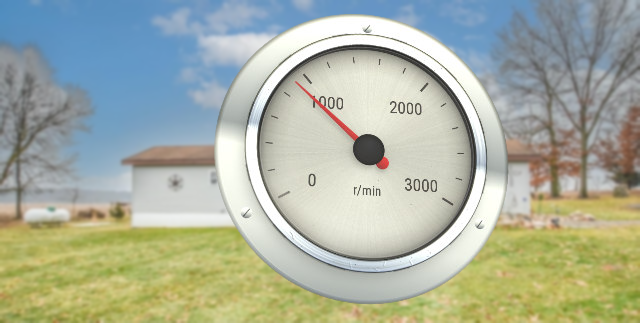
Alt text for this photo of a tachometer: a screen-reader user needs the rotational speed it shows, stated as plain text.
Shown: 900 rpm
